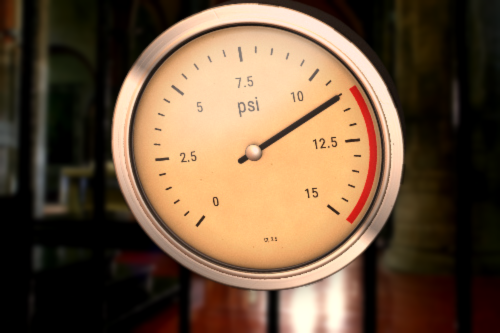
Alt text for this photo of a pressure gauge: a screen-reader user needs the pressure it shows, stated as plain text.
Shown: 11 psi
